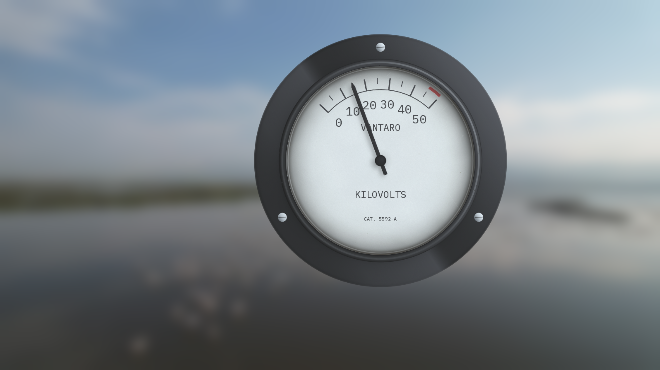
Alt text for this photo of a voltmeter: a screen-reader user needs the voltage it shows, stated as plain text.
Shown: 15 kV
